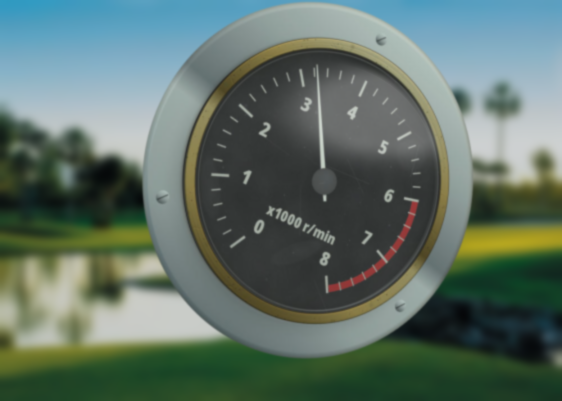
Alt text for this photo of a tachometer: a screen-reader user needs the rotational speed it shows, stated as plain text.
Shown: 3200 rpm
